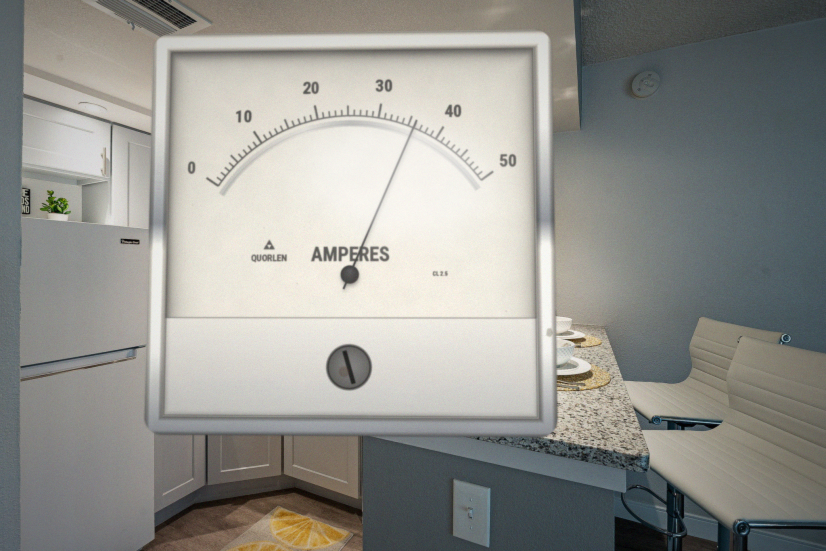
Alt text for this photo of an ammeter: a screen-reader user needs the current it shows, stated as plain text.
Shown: 36 A
